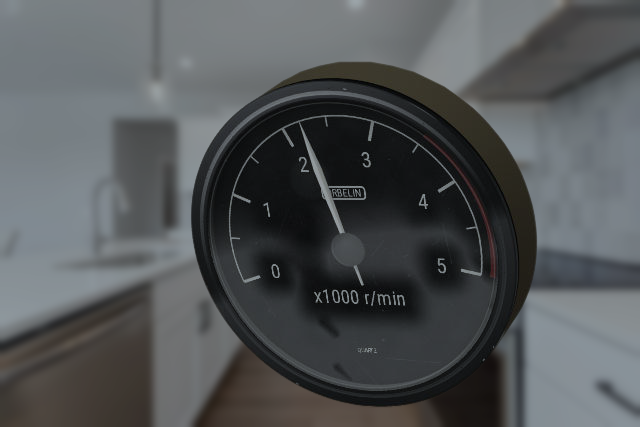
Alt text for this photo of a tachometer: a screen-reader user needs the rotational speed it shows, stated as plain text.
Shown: 2250 rpm
